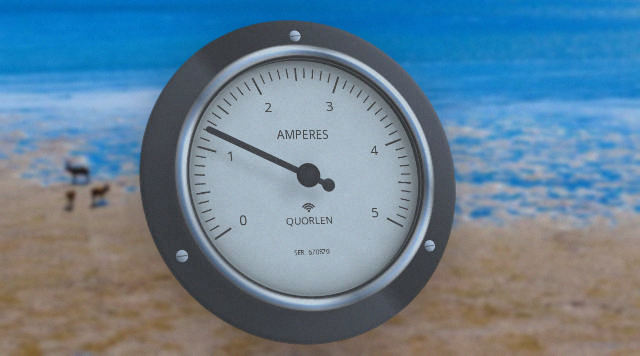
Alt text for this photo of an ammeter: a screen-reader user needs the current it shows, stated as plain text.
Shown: 1.2 A
